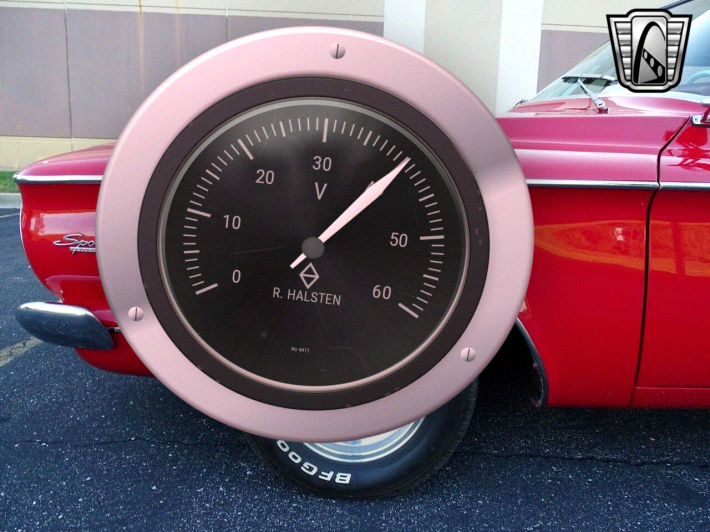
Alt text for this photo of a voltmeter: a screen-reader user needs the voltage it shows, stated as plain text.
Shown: 40 V
